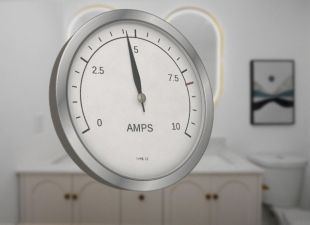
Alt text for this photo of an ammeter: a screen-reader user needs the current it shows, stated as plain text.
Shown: 4.5 A
